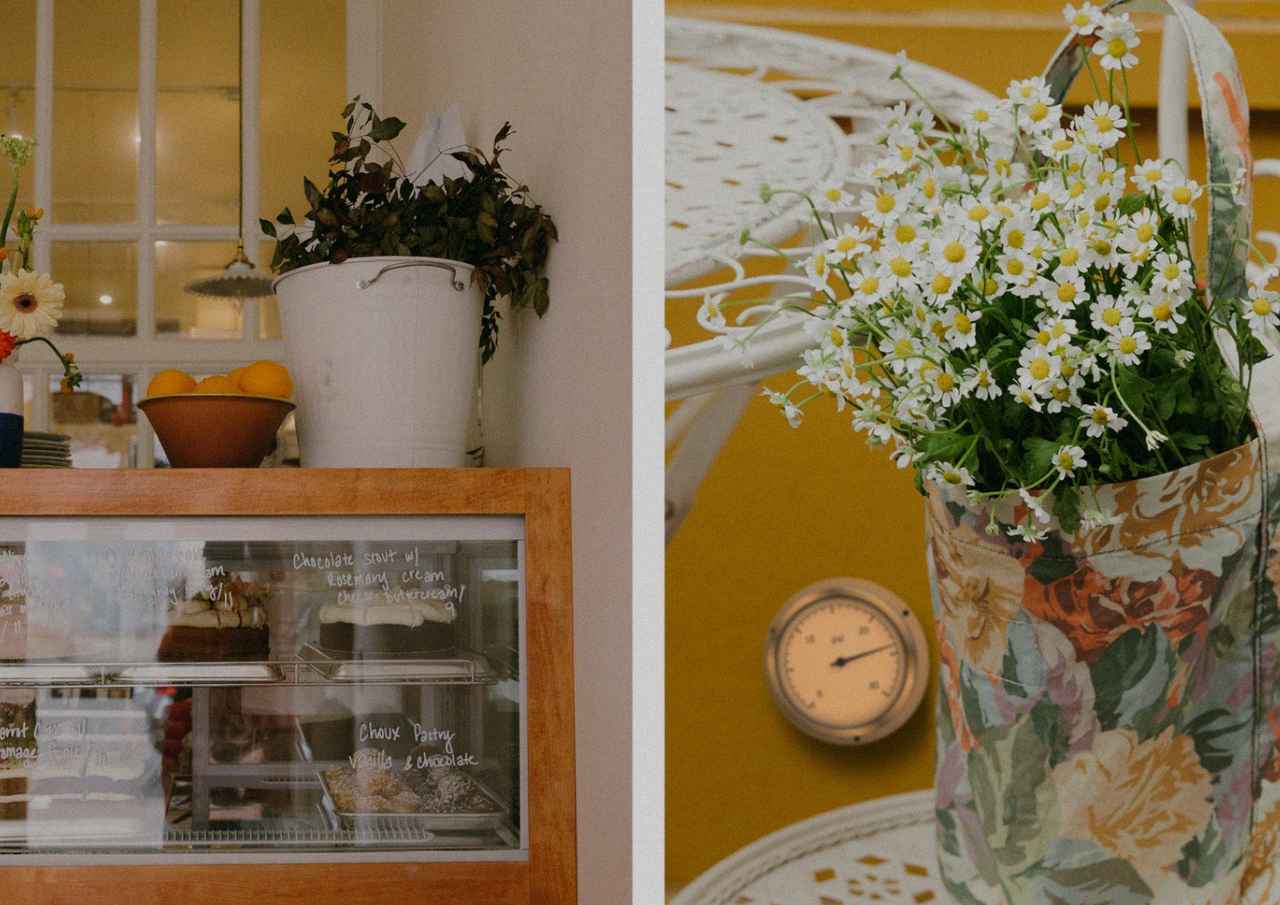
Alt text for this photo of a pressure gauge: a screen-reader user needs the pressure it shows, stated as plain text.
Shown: 24 psi
